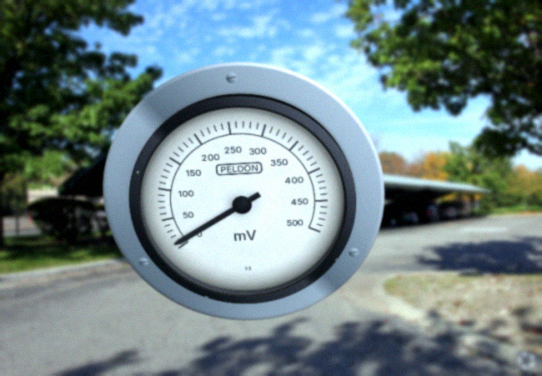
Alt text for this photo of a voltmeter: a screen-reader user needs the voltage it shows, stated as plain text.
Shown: 10 mV
